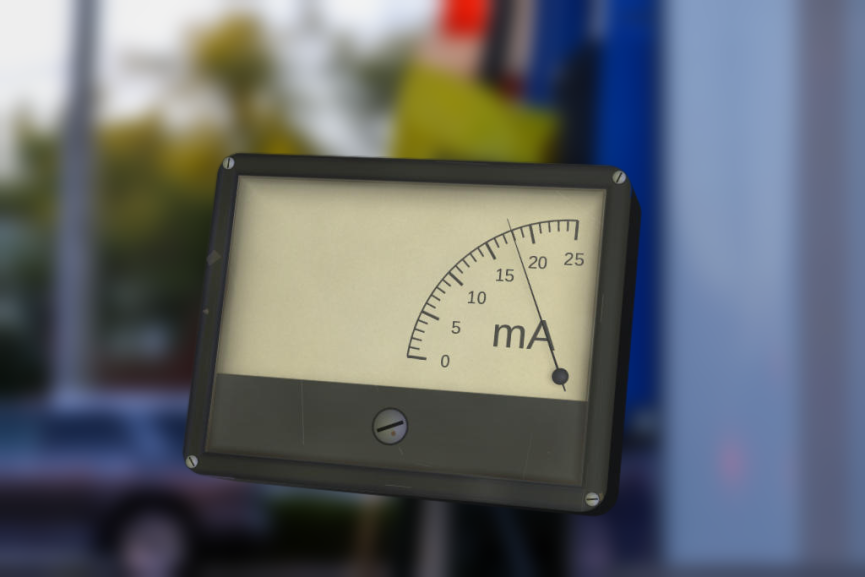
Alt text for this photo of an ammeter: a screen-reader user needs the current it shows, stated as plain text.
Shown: 18 mA
